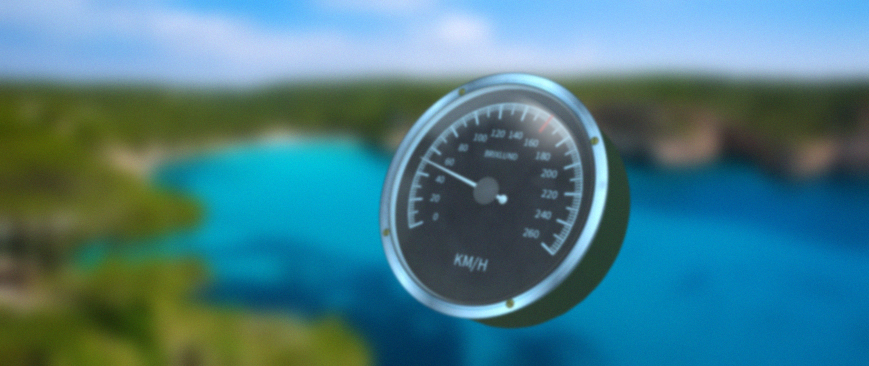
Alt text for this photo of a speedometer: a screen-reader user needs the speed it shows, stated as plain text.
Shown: 50 km/h
